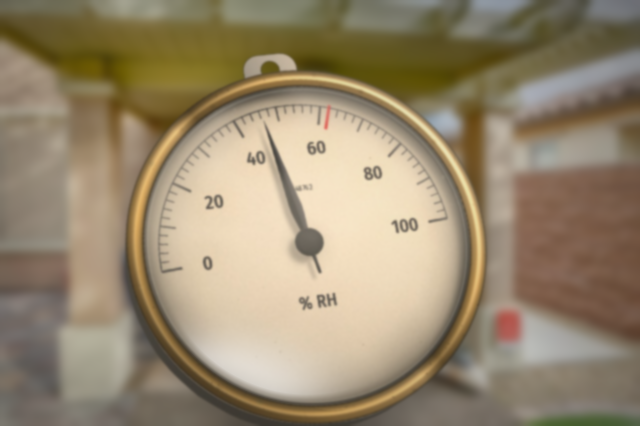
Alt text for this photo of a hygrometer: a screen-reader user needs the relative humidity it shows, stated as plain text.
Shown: 46 %
